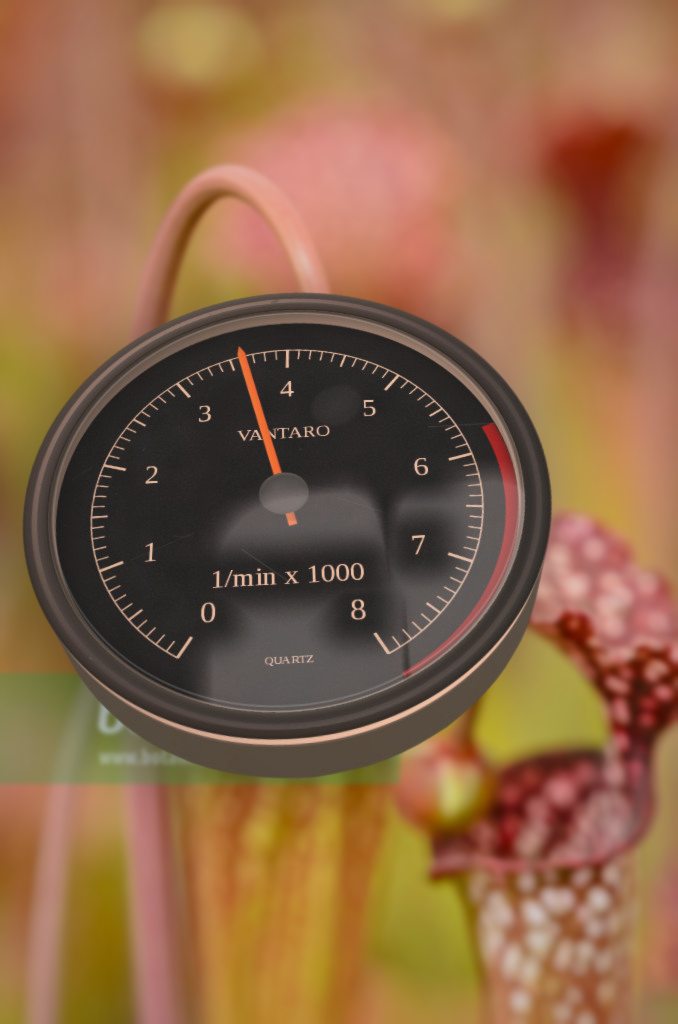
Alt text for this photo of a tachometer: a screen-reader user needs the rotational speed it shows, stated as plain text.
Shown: 3600 rpm
